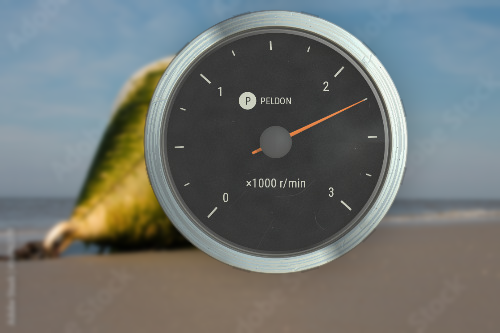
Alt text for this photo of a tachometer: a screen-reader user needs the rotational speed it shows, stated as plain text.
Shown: 2250 rpm
